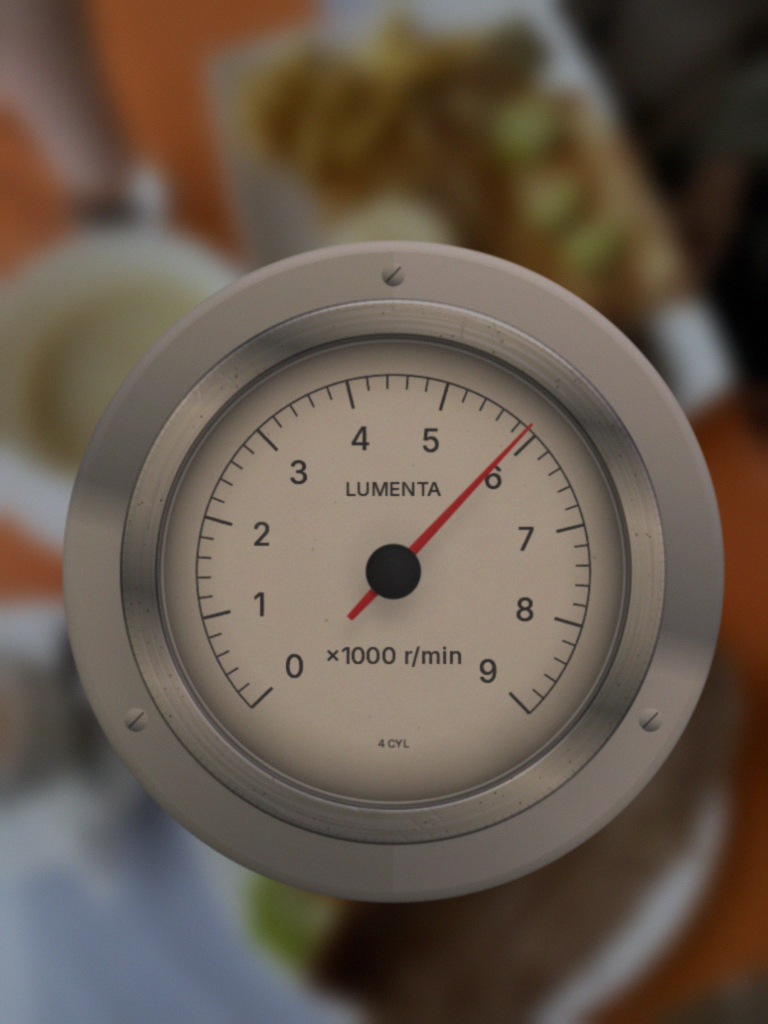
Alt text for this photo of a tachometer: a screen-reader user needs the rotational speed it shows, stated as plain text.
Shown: 5900 rpm
